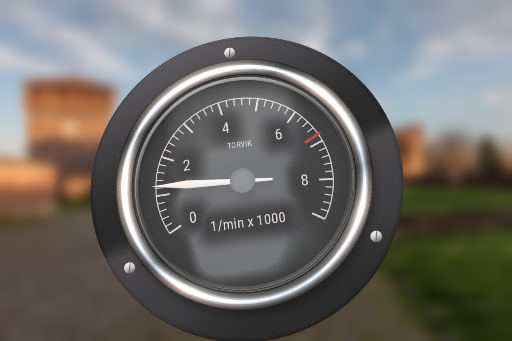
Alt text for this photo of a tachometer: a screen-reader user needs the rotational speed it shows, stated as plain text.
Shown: 1200 rpm
